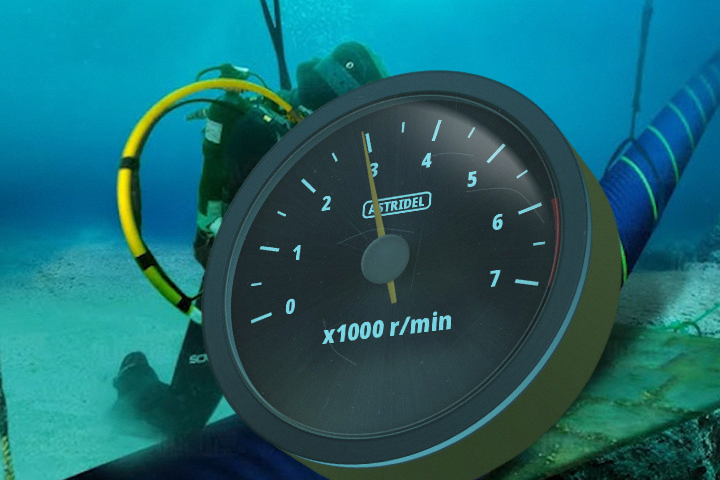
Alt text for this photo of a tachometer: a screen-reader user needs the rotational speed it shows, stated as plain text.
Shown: 3000 rpm
